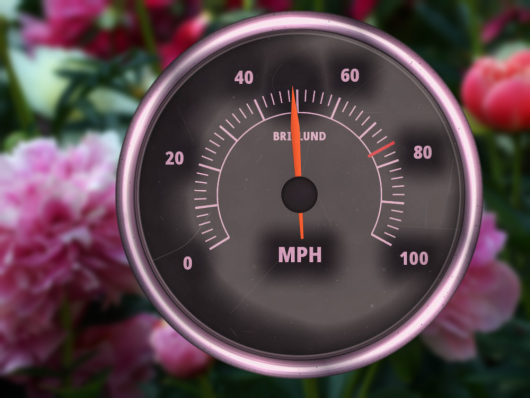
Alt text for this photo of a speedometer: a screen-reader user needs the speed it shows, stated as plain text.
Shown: 49 mph
